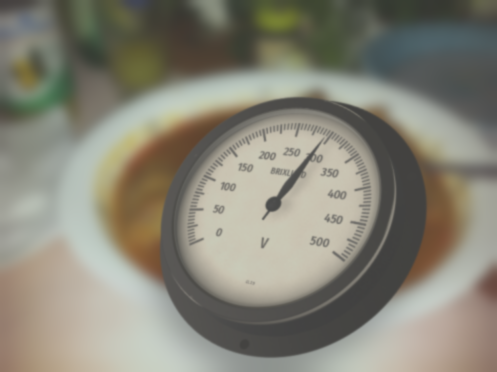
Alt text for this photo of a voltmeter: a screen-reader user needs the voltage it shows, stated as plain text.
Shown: 300 V
